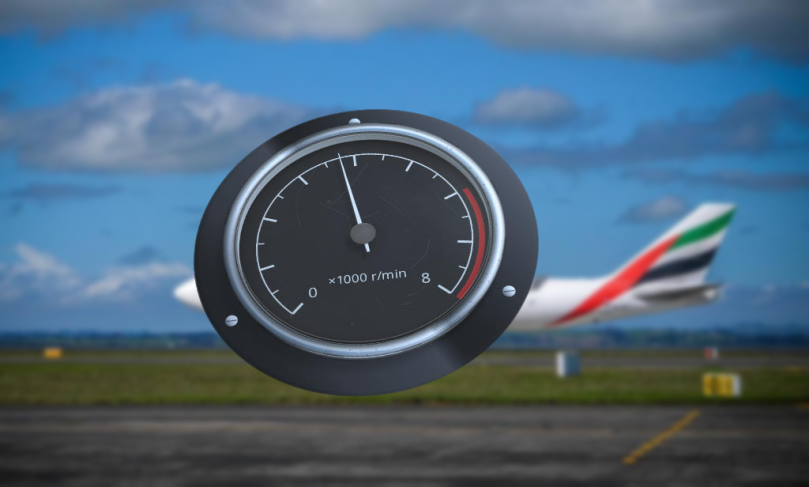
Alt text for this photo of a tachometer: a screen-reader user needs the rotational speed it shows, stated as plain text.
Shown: 3750 rpm
